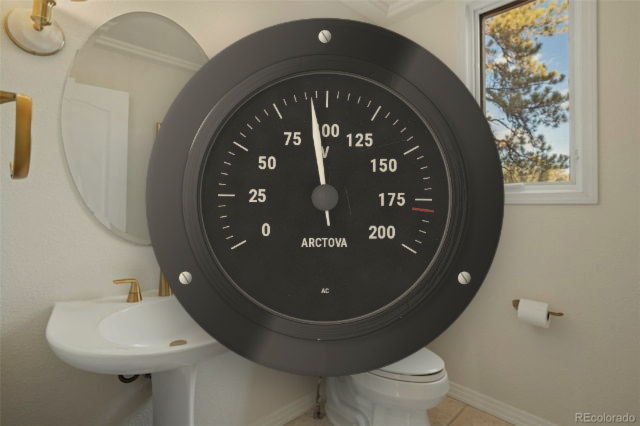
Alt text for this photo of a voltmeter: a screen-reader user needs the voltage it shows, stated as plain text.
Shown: 92.5 V
